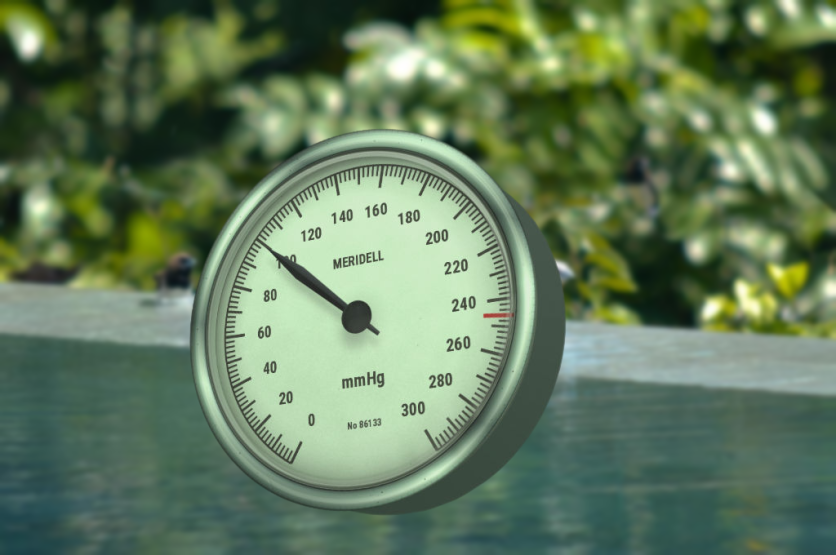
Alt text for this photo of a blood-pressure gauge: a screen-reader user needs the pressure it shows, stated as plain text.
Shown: 100 mmHg
